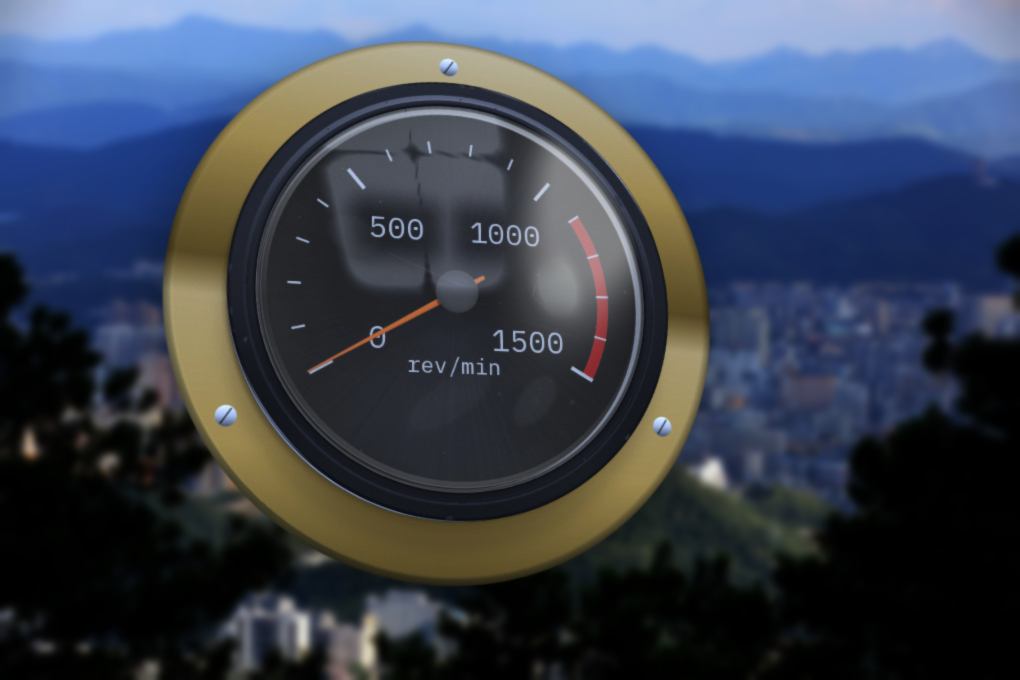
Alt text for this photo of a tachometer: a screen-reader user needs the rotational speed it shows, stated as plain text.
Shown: 0 rpm
